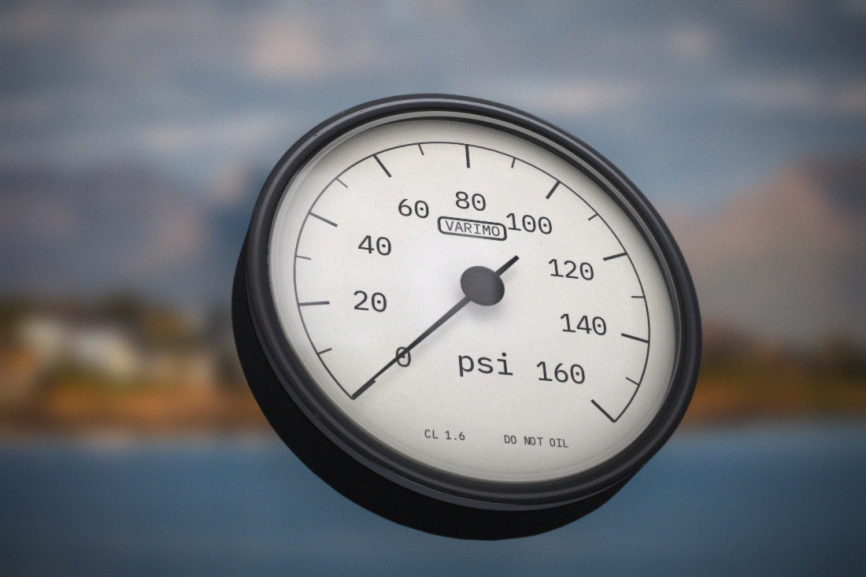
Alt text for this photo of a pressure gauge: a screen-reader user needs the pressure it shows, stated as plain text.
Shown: 0 psi
